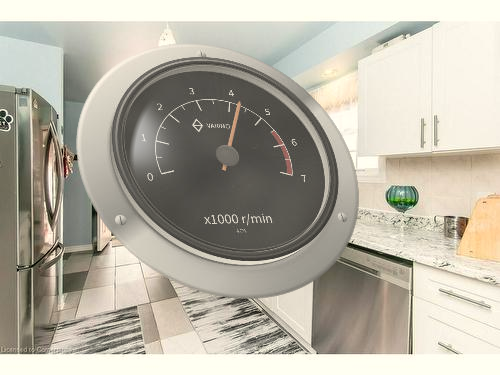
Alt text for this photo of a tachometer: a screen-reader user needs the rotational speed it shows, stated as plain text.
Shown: 4250 rpm
